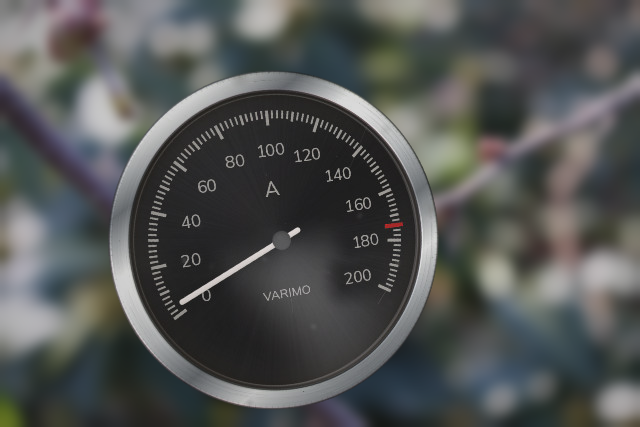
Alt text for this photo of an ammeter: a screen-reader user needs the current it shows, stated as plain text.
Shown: 4 A
